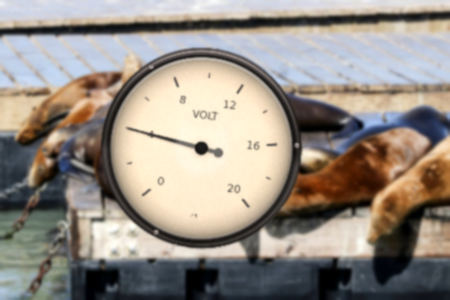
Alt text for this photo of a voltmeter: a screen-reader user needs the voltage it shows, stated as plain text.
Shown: 4 V
